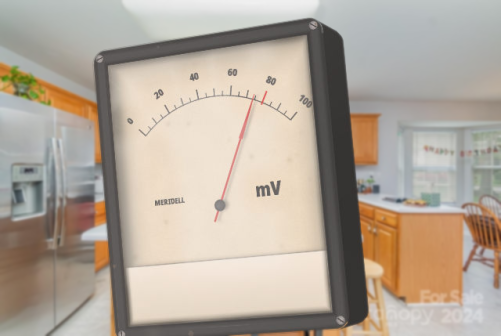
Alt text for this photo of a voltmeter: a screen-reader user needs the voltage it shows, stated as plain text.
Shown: 75 mV
